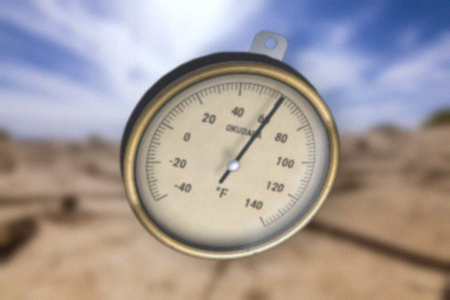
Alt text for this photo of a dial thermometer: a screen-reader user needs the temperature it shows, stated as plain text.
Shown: 60 °F
